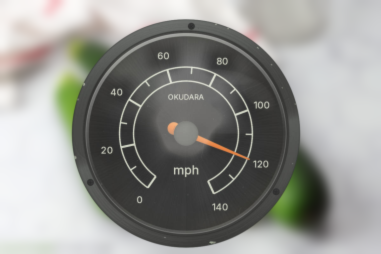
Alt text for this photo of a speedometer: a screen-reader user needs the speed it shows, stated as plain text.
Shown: 120 mph
